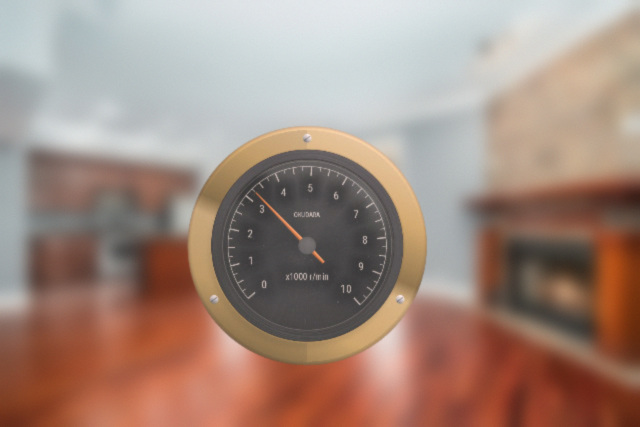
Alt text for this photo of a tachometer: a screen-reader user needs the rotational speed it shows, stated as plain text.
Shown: 3250 rpm
